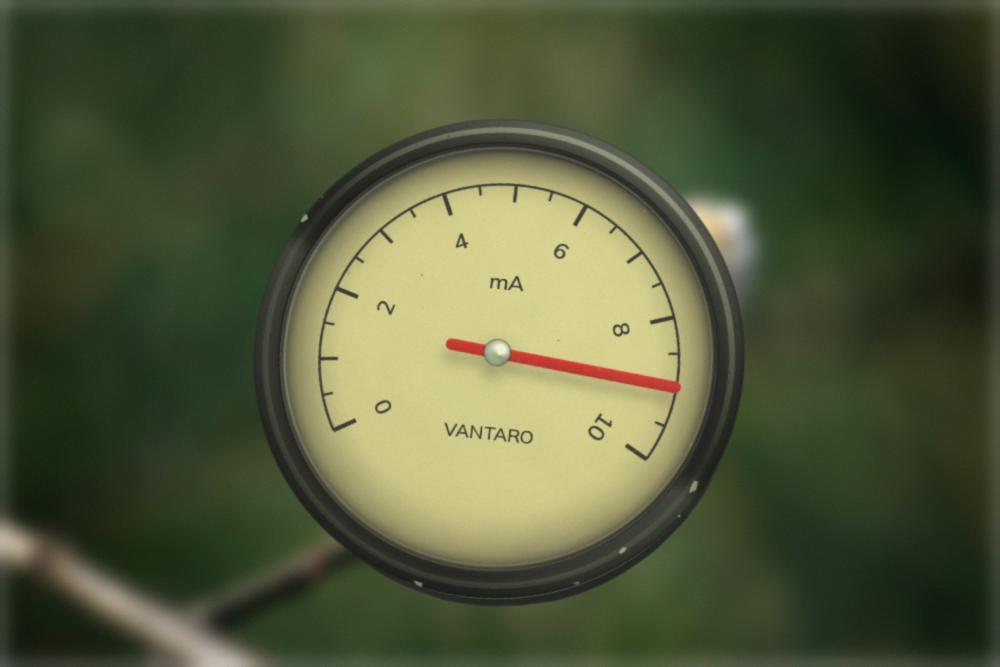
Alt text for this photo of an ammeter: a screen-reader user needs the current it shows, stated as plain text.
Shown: 9 mA
